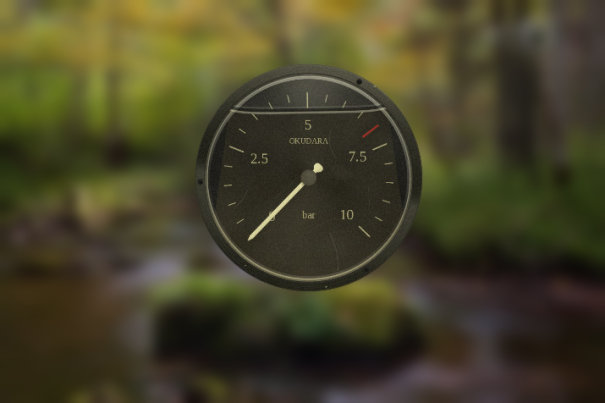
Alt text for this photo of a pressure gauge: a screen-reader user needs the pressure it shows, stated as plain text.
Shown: 0 bar
